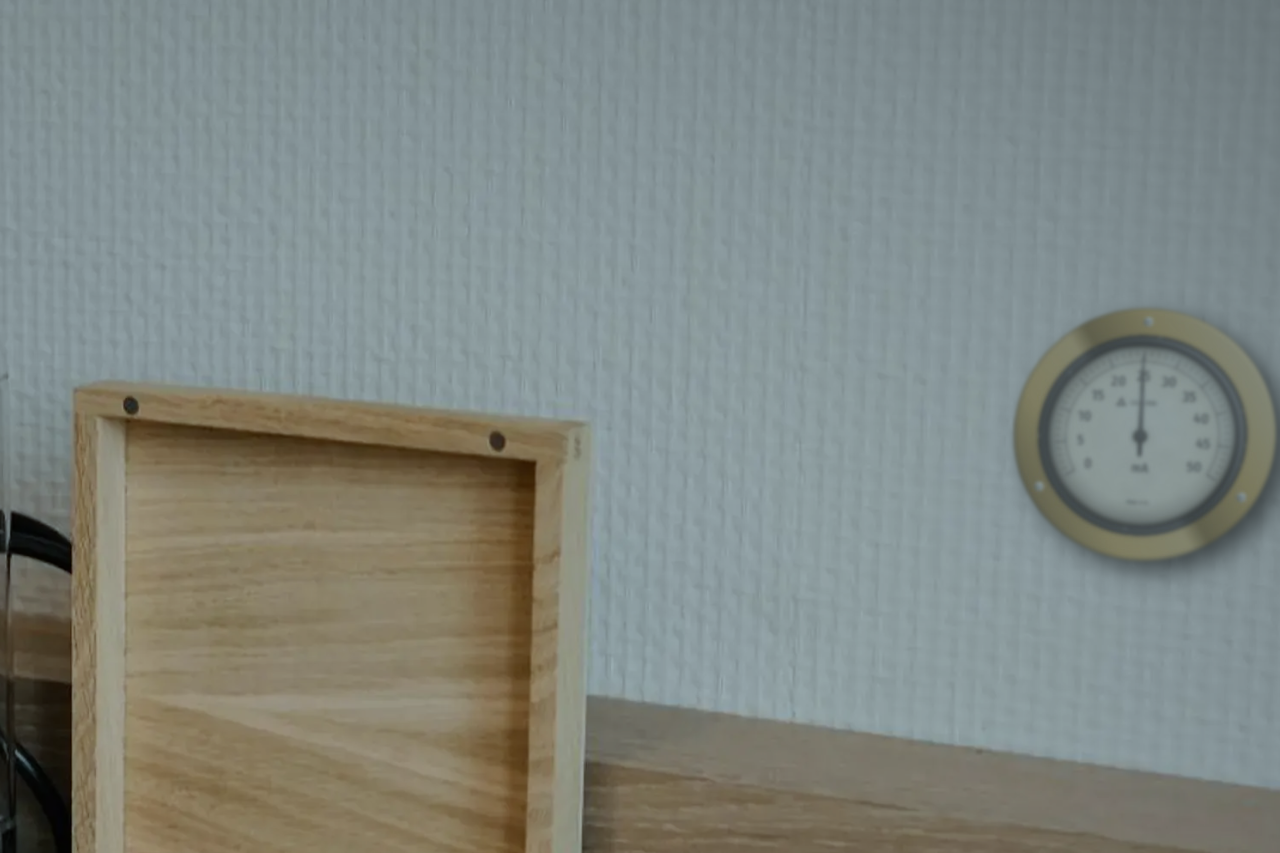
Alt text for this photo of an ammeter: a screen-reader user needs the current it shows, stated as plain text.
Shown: 25 mA
